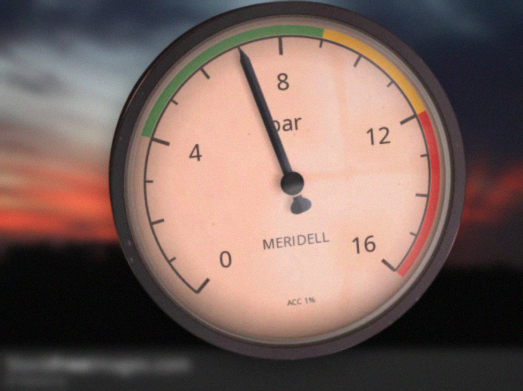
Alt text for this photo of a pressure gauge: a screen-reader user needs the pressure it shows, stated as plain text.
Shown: 7 bar
